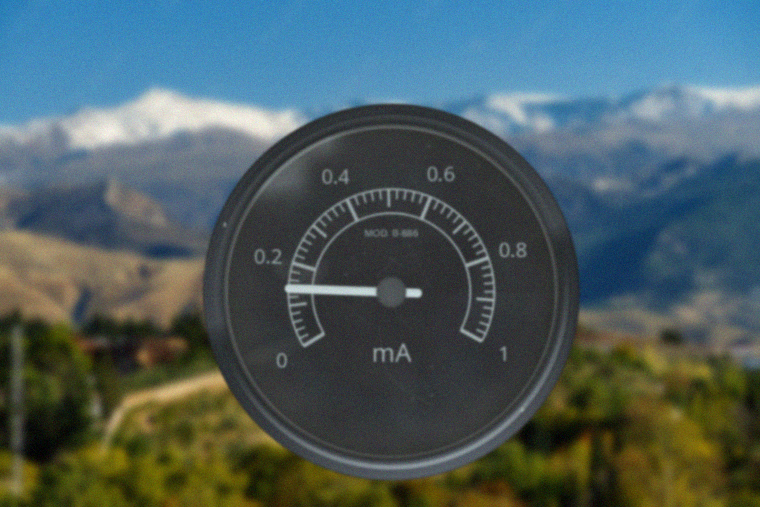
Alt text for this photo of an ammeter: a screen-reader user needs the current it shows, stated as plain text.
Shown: 0.14 mA
